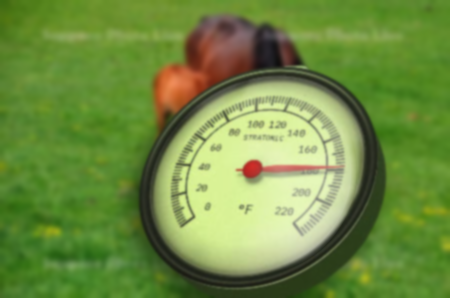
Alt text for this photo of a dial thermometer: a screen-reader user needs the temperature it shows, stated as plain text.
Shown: 180 °F
